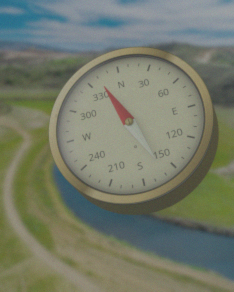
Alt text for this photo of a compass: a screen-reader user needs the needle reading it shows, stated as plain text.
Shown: 340 °
